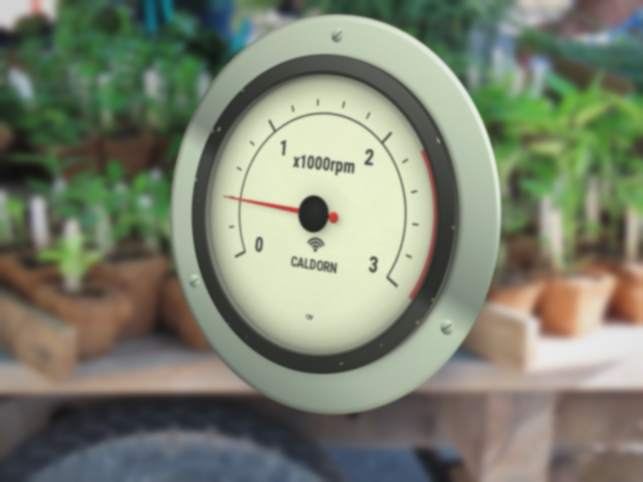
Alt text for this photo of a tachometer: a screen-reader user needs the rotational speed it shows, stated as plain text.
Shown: 400 rpm
